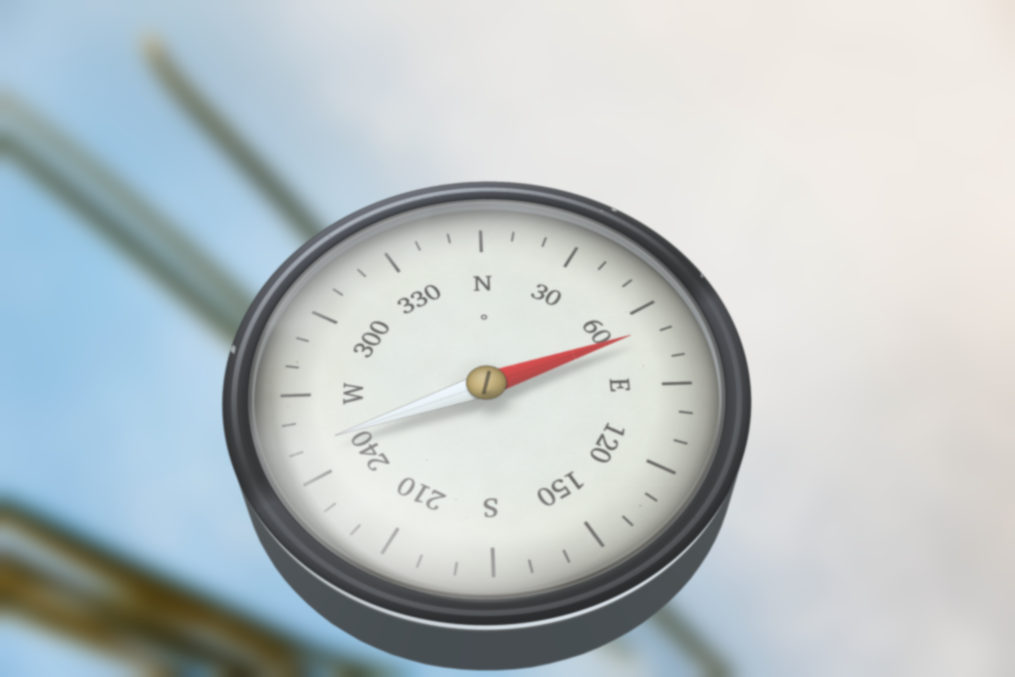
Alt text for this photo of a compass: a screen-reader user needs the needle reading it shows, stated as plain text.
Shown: 70 °
